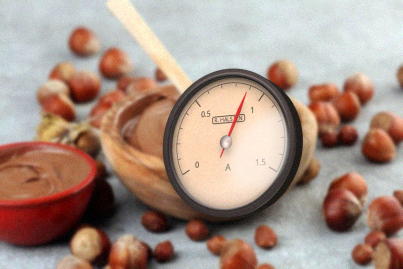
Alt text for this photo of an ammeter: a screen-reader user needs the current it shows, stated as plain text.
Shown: 0.9 A
